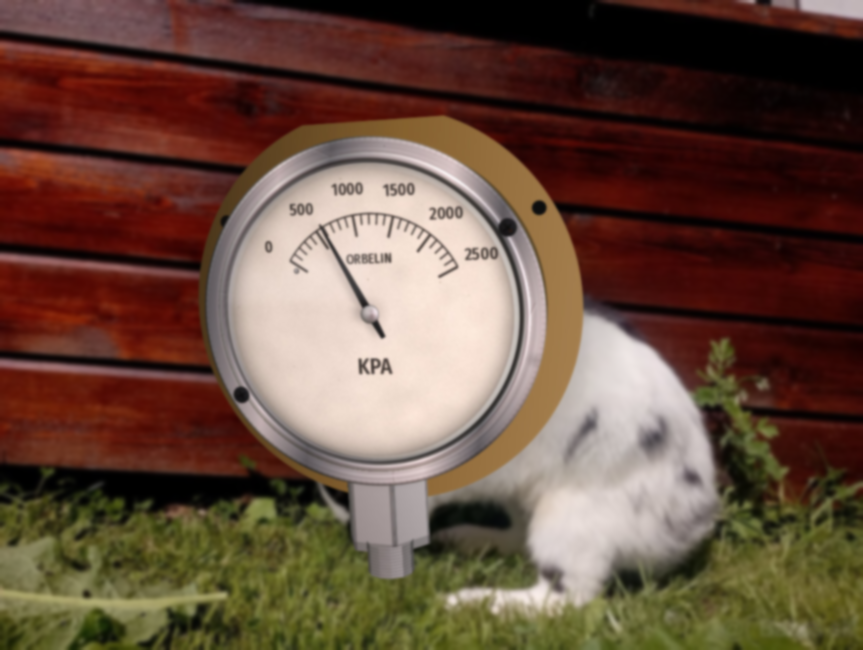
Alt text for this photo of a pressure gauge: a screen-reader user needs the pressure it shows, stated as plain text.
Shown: 600 kPa
